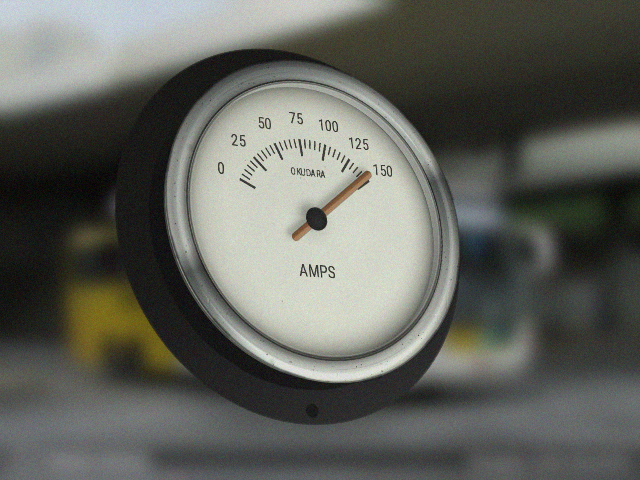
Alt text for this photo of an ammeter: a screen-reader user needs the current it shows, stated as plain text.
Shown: 145 A
